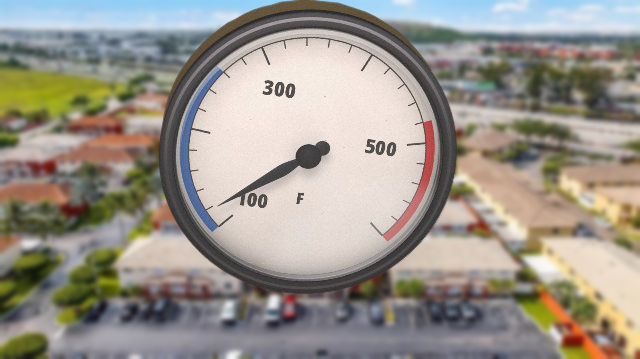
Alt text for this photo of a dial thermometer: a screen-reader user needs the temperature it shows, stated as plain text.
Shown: 120 °F
